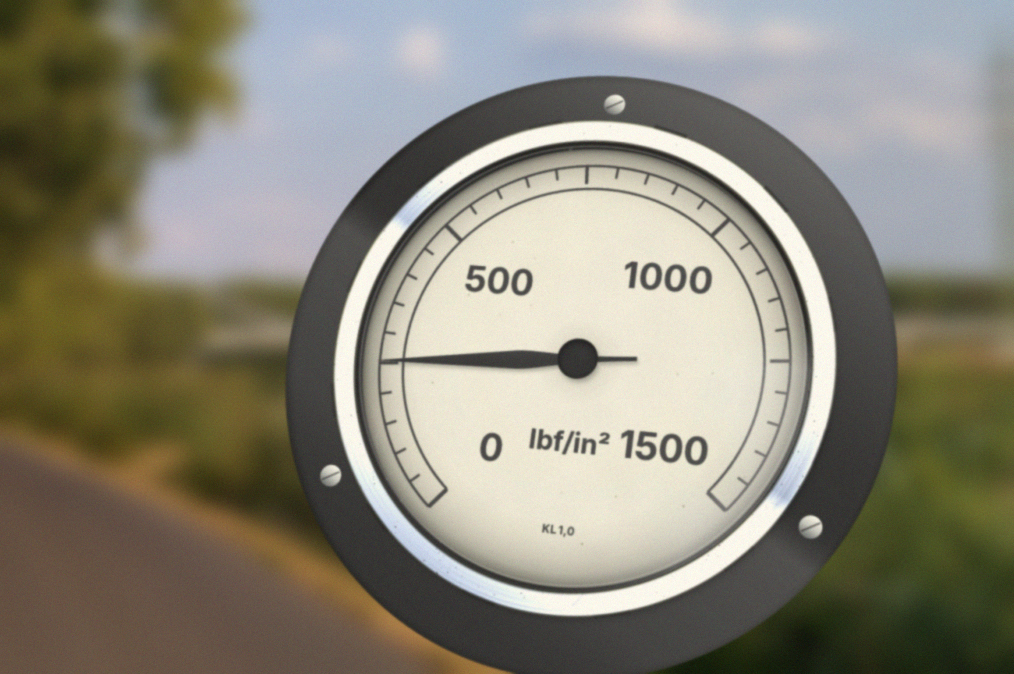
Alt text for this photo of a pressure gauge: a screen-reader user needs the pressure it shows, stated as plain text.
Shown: 250 psi
